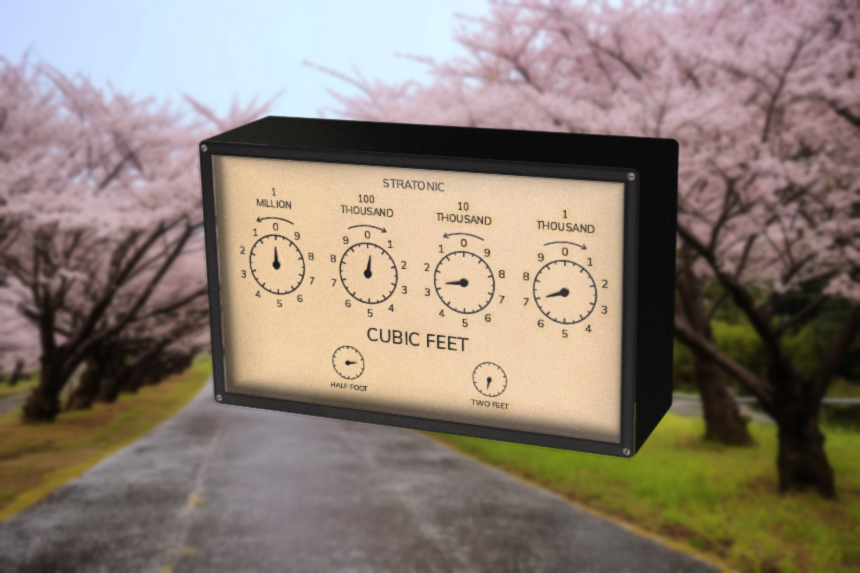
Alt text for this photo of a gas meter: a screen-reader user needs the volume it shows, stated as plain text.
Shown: 2700 ft³
